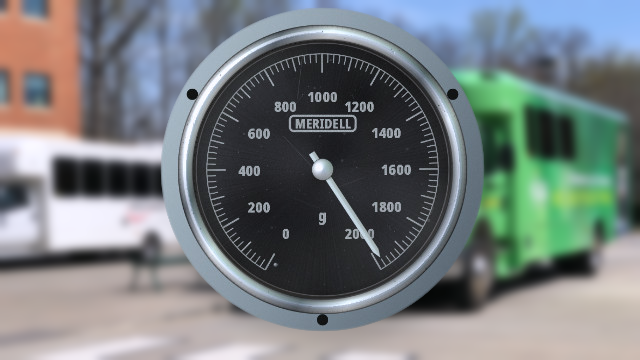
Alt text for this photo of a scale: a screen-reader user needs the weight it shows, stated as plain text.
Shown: 1980 g
